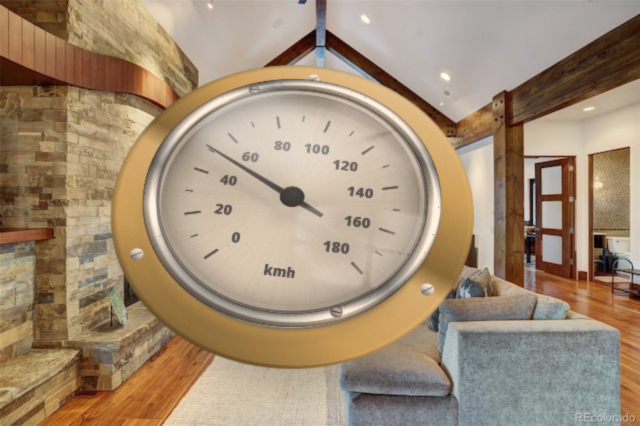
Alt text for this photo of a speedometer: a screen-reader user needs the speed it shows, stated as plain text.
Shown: 50 km/h
